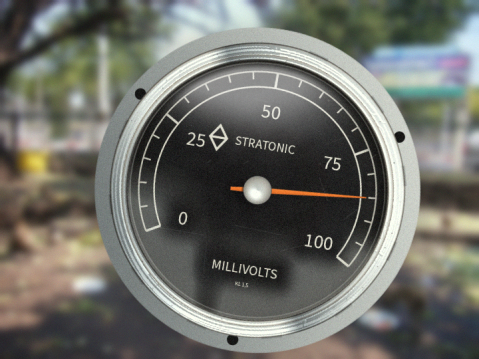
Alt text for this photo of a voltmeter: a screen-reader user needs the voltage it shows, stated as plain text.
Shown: 85 mV
